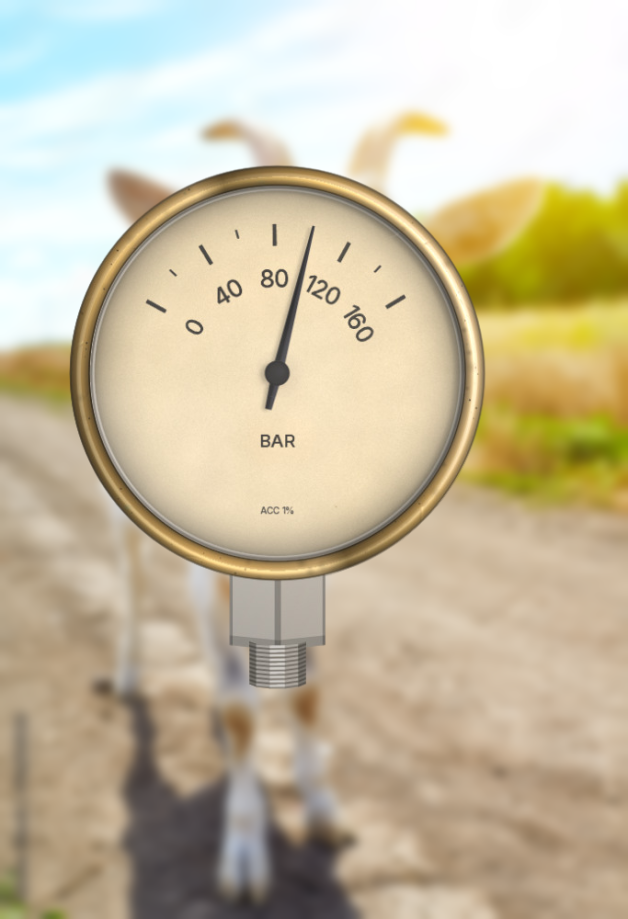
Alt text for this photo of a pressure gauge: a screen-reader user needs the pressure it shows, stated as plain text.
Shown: 100 bar
